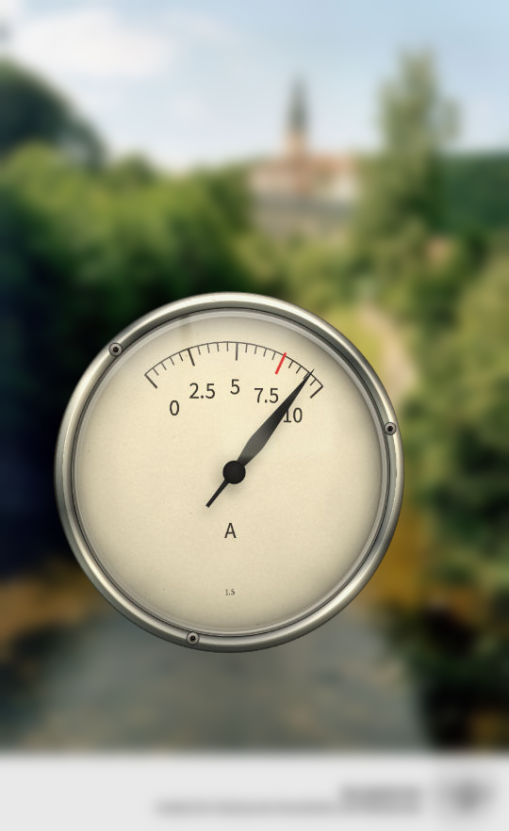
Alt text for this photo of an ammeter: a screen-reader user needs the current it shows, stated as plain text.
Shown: 9 A
